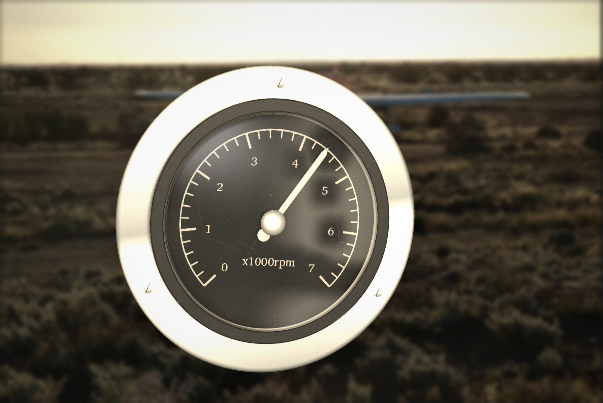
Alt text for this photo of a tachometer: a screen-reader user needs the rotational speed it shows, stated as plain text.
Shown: 4400 rpm
